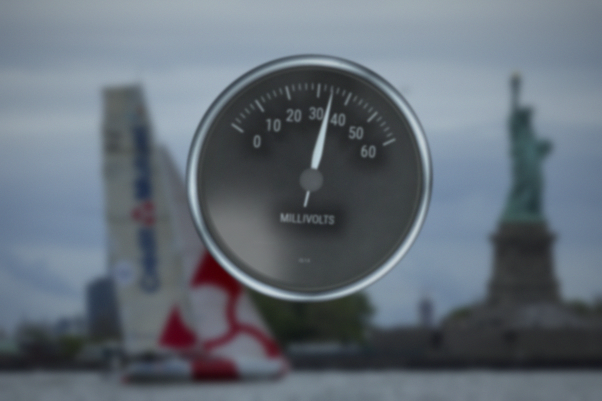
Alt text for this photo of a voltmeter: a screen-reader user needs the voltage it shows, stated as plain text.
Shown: 34 mV
